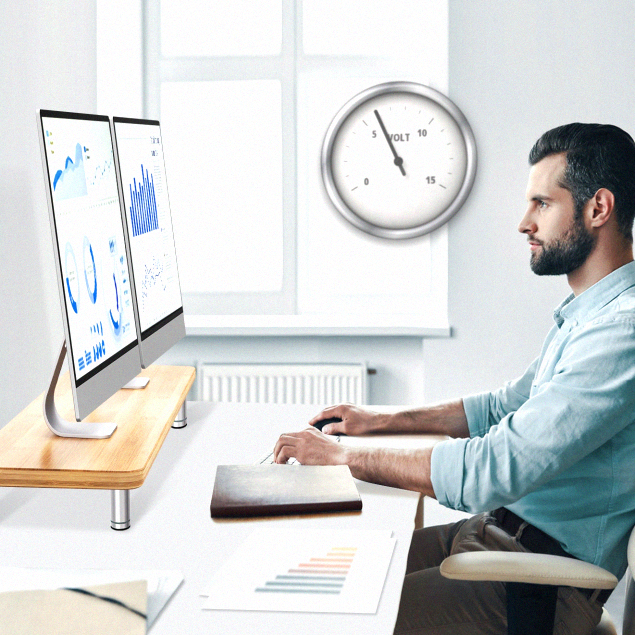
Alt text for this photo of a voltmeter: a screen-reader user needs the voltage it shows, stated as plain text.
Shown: 6 V
